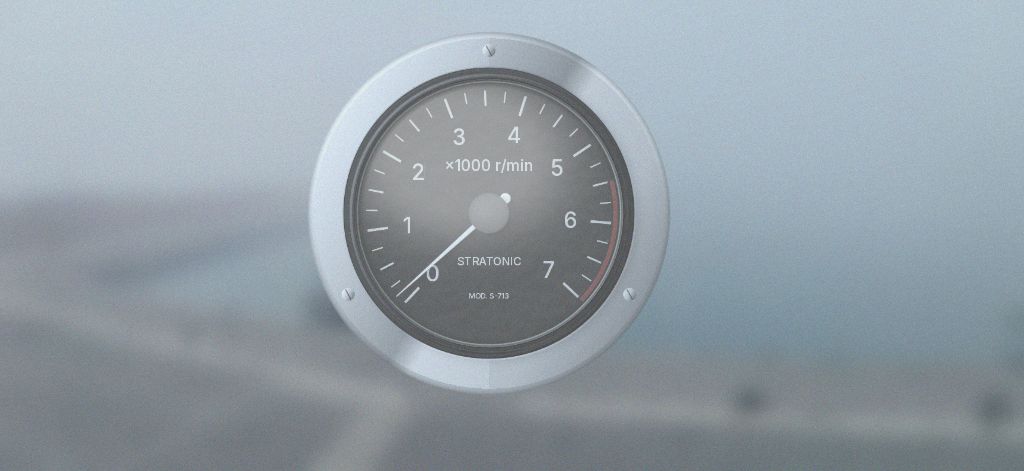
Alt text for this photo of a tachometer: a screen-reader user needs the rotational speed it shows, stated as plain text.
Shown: 125 rpm
